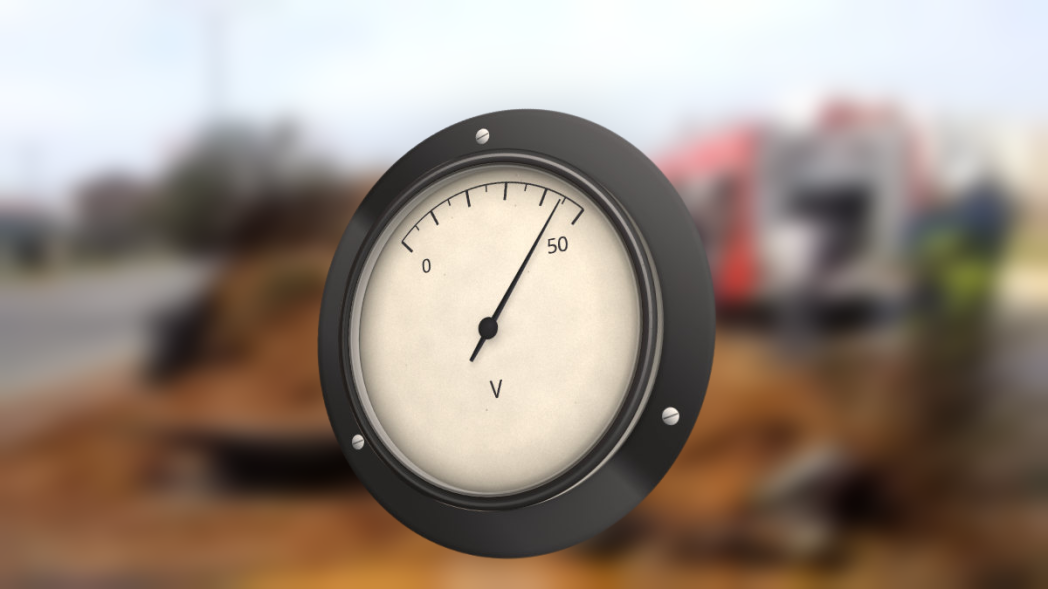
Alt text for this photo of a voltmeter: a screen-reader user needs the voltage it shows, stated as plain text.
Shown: 45 V
